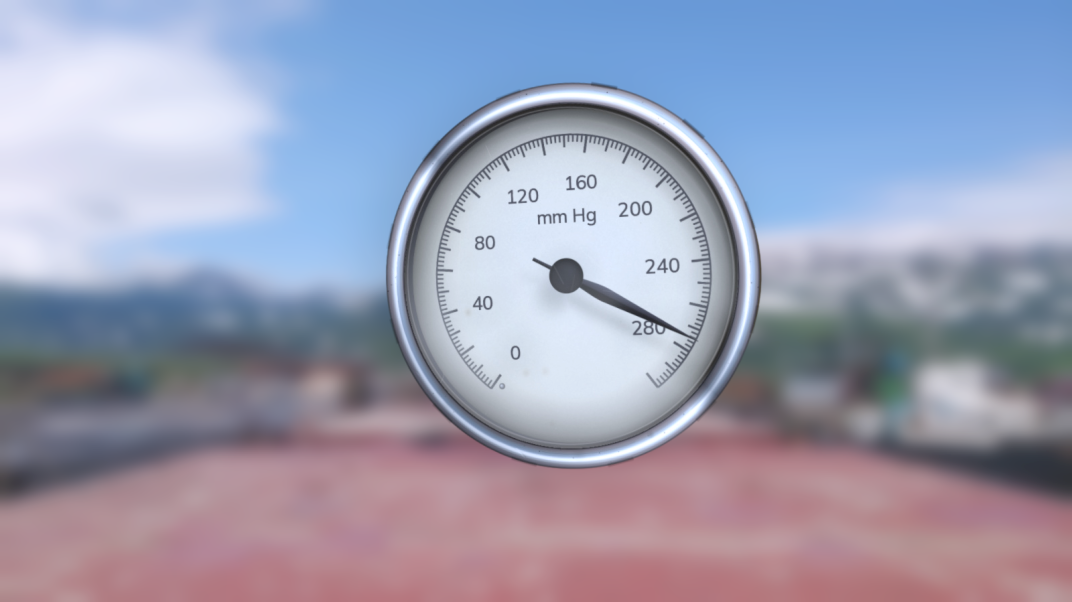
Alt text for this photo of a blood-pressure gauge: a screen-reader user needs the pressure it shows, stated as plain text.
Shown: 274 mmHg
